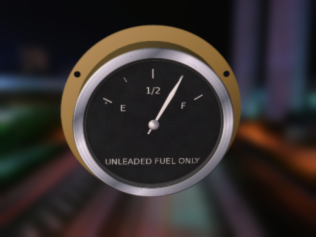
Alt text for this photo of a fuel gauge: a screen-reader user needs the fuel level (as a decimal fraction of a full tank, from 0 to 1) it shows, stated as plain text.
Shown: 0.75
